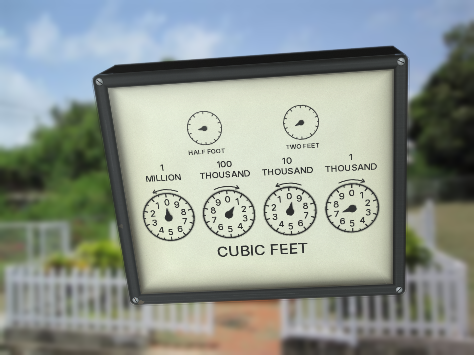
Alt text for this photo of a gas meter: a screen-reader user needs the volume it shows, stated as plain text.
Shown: 9700 ft³
